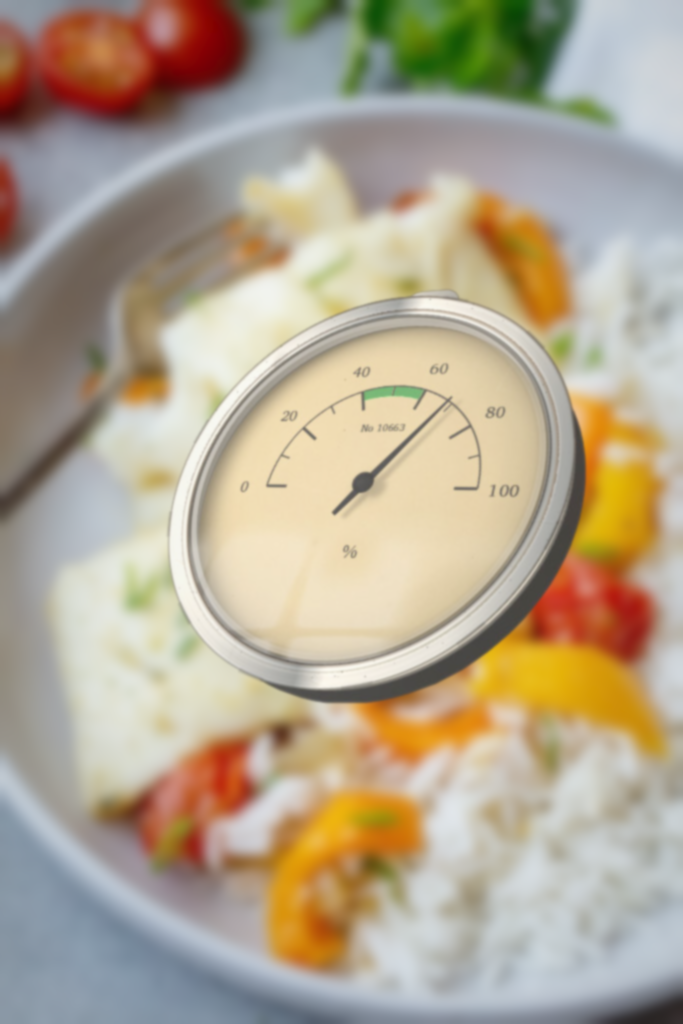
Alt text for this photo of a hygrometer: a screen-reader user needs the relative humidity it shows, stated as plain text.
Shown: 70 %
